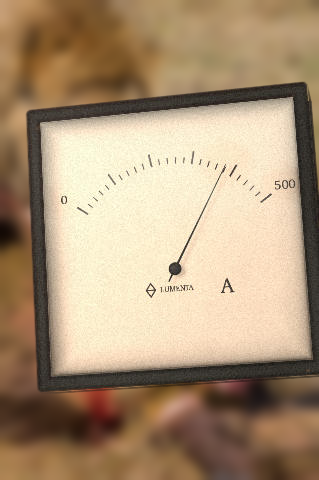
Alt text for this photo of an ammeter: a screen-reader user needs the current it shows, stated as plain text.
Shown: 380 A
